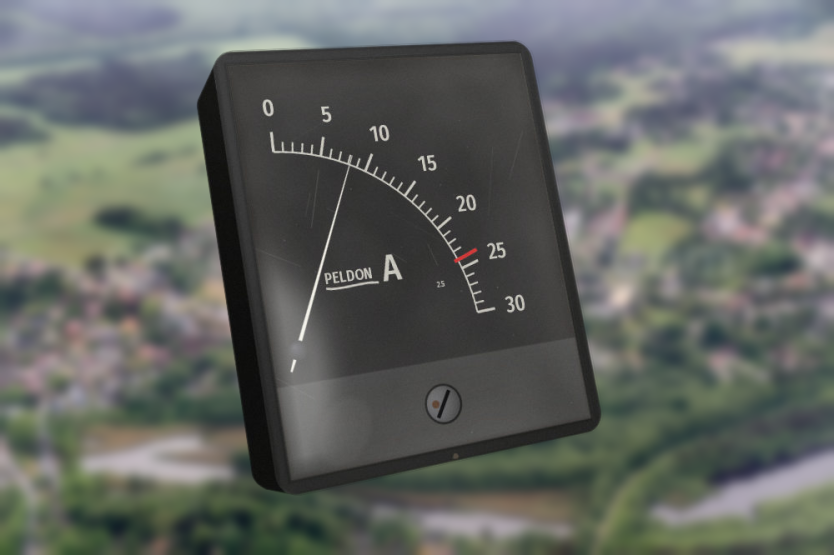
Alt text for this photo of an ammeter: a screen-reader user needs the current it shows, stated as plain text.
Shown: 8 A
